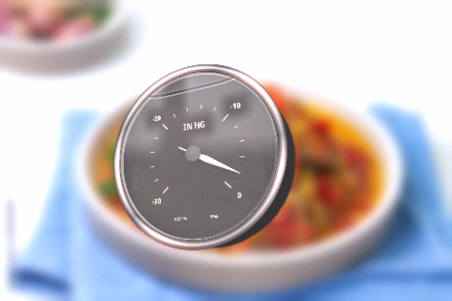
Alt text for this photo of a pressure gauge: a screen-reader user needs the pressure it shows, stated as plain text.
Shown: -2 inHg
